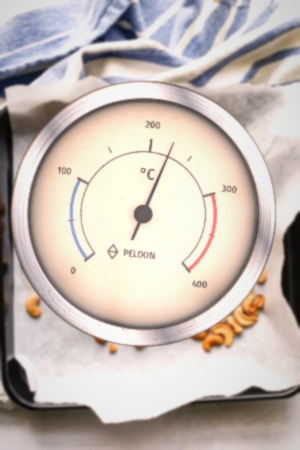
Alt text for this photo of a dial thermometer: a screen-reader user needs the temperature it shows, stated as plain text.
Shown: 225 °C
